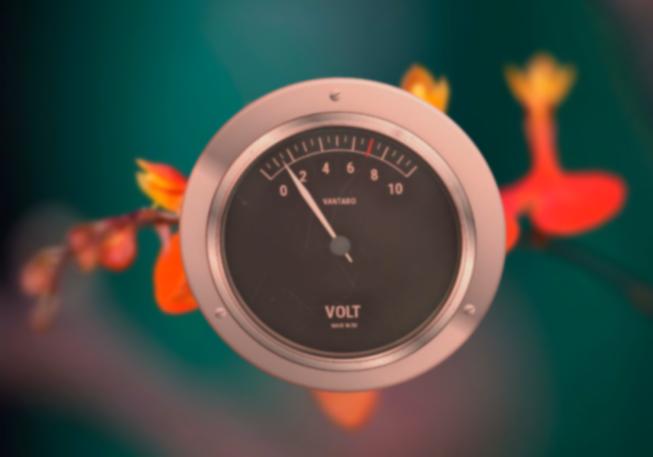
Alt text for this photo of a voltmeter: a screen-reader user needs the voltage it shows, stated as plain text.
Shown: 1.5 V
